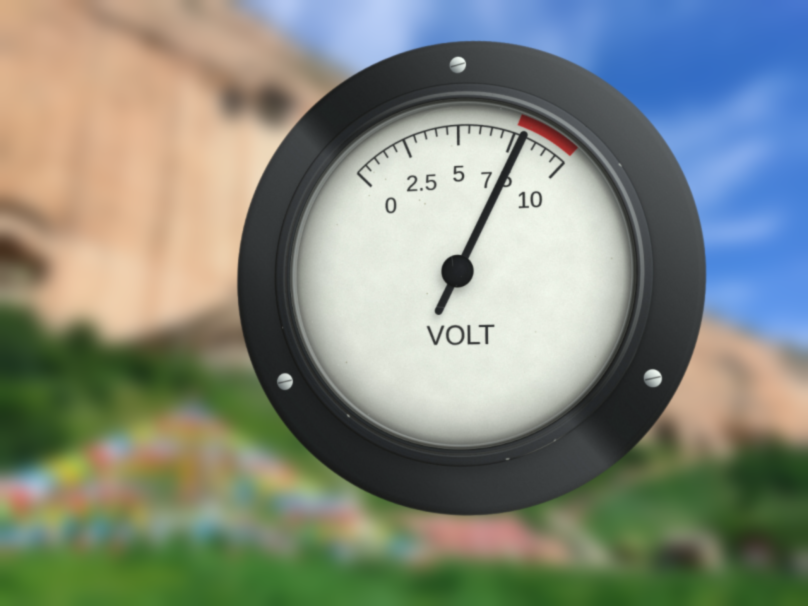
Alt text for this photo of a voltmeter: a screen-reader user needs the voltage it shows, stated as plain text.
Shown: 8 V
